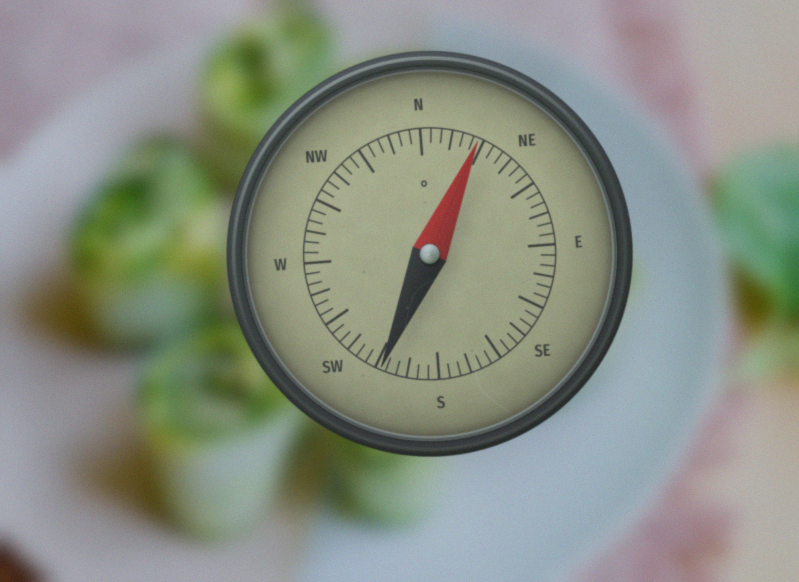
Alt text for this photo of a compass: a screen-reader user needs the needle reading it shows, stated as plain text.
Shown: 27.5 °
